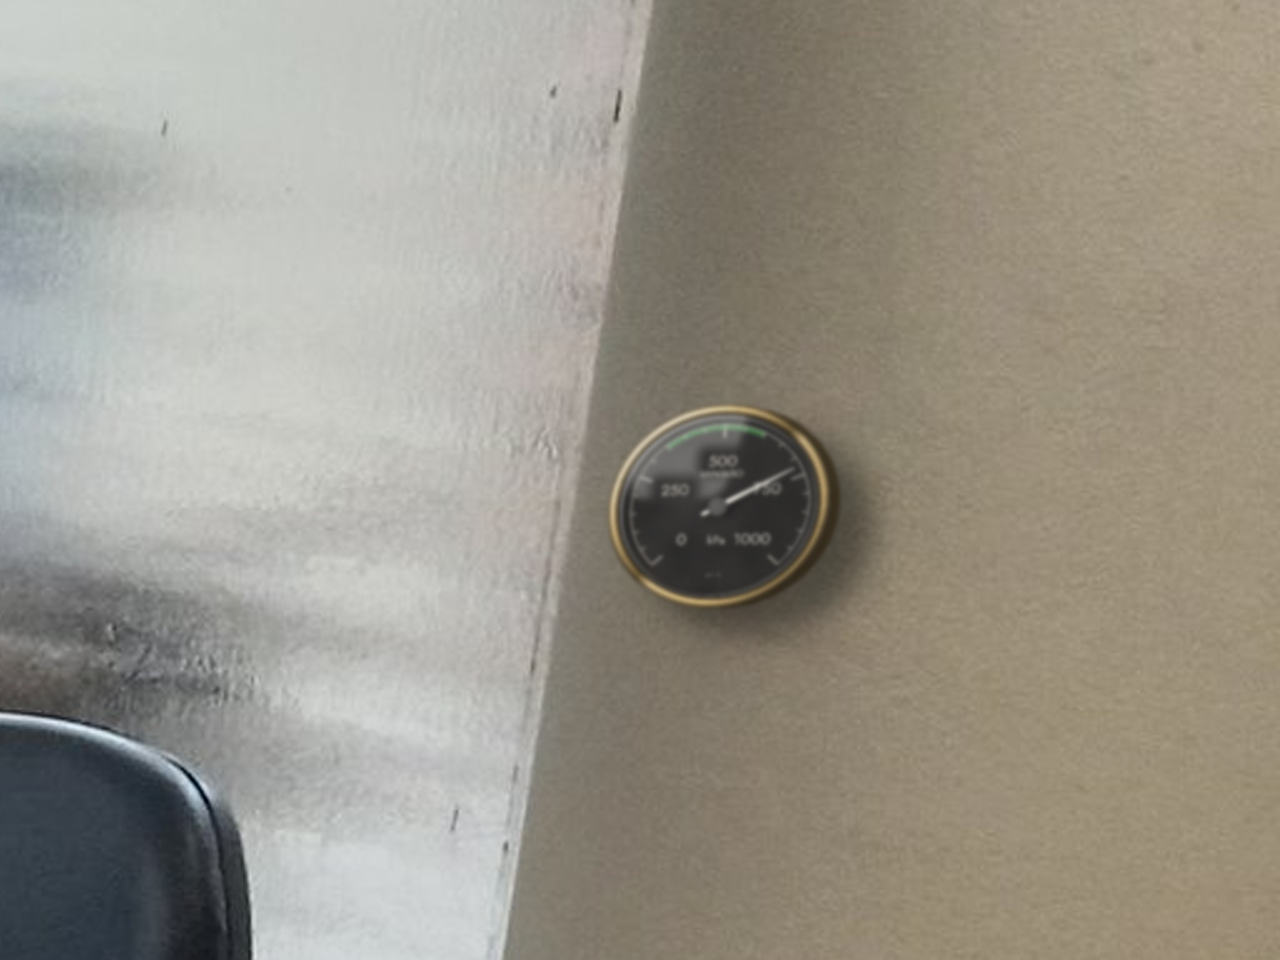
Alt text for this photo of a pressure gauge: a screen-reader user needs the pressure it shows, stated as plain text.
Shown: 725 kPa
